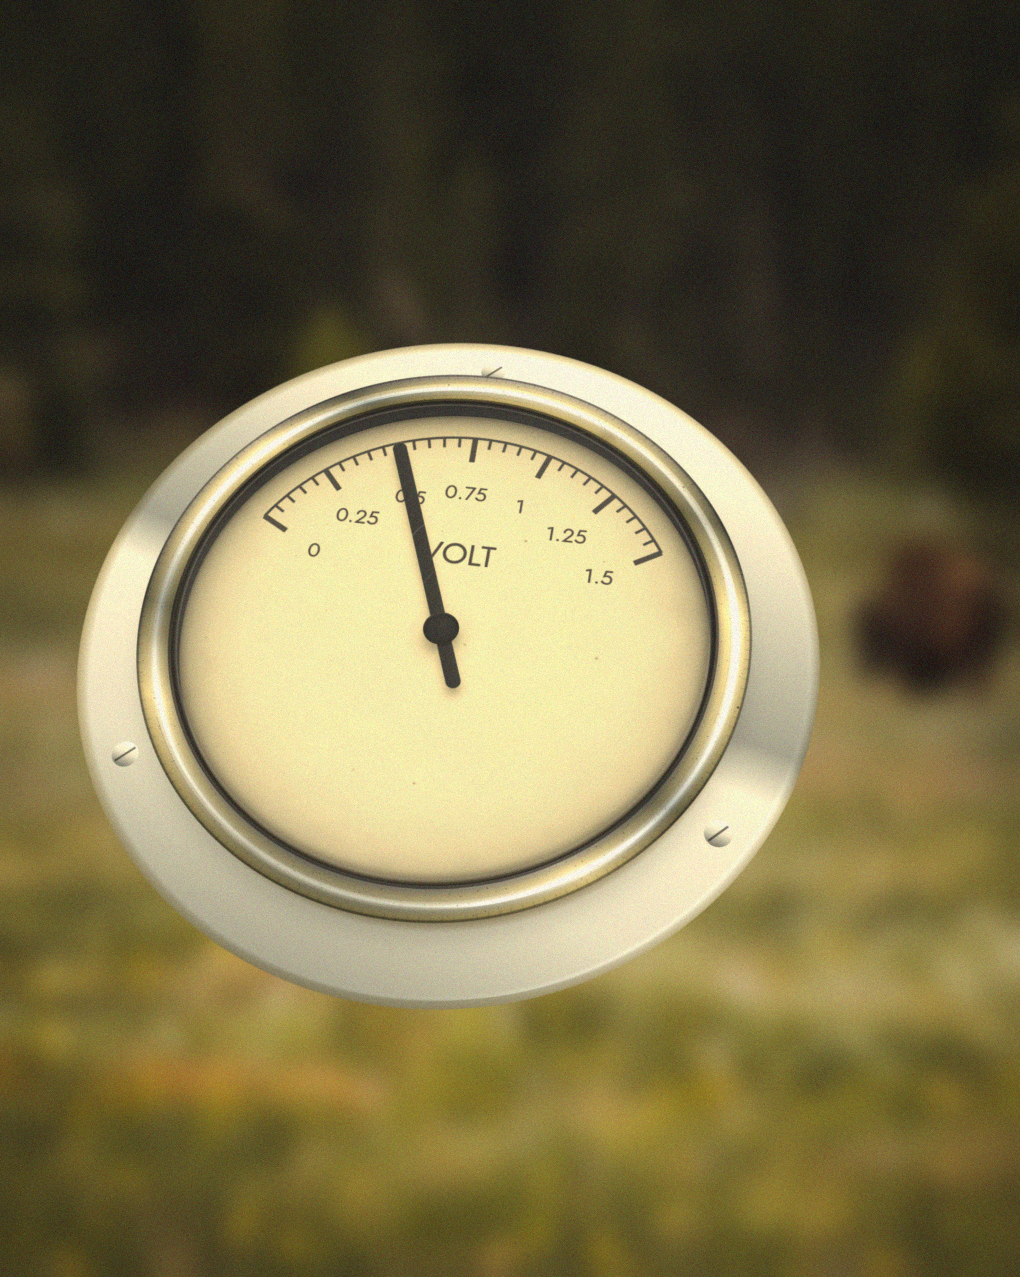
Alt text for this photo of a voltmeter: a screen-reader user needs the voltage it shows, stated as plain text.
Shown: 0.5 V
